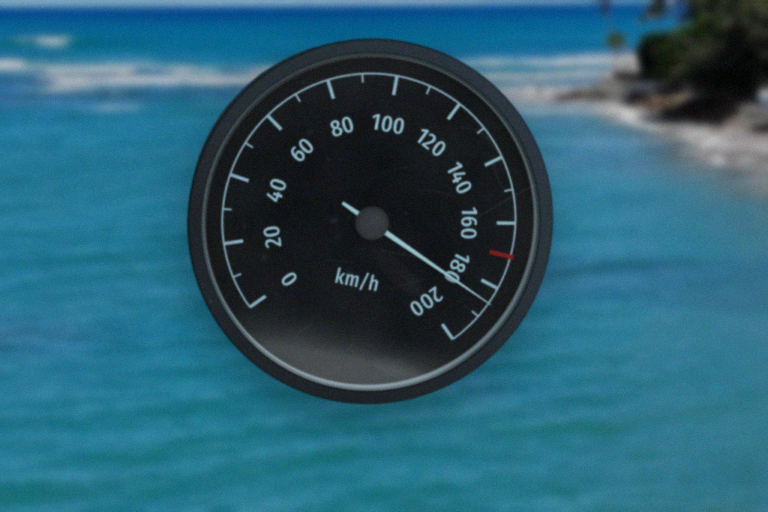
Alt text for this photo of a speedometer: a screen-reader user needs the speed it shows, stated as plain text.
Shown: 185 km/h
